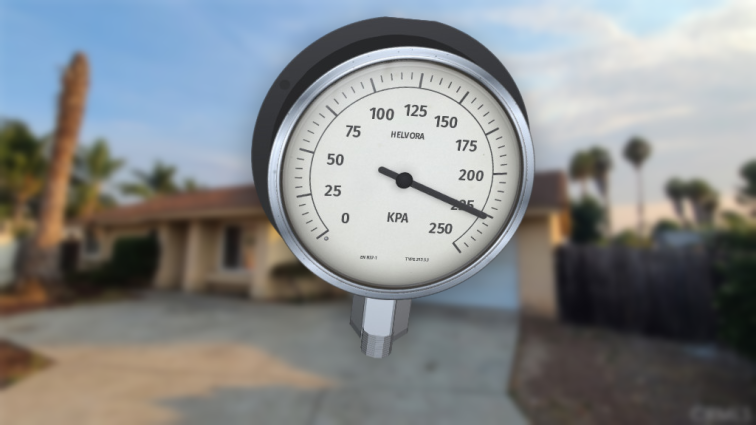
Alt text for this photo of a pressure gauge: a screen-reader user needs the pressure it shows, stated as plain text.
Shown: 225 kPa
